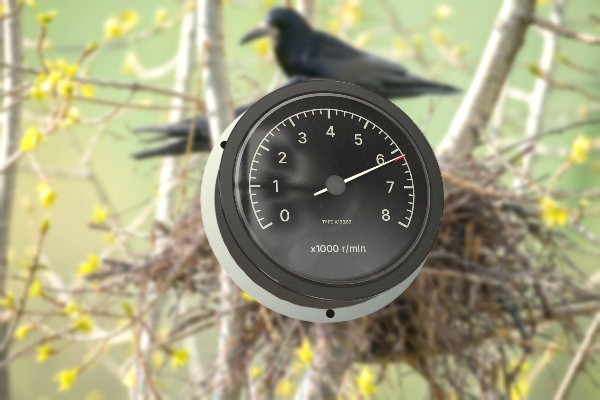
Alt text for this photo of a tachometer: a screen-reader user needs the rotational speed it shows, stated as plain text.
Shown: 6200 rpm
